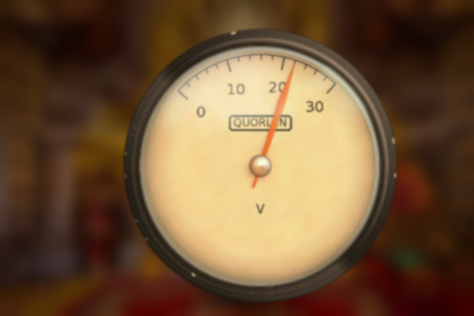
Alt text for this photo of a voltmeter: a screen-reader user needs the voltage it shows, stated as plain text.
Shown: 22 V
